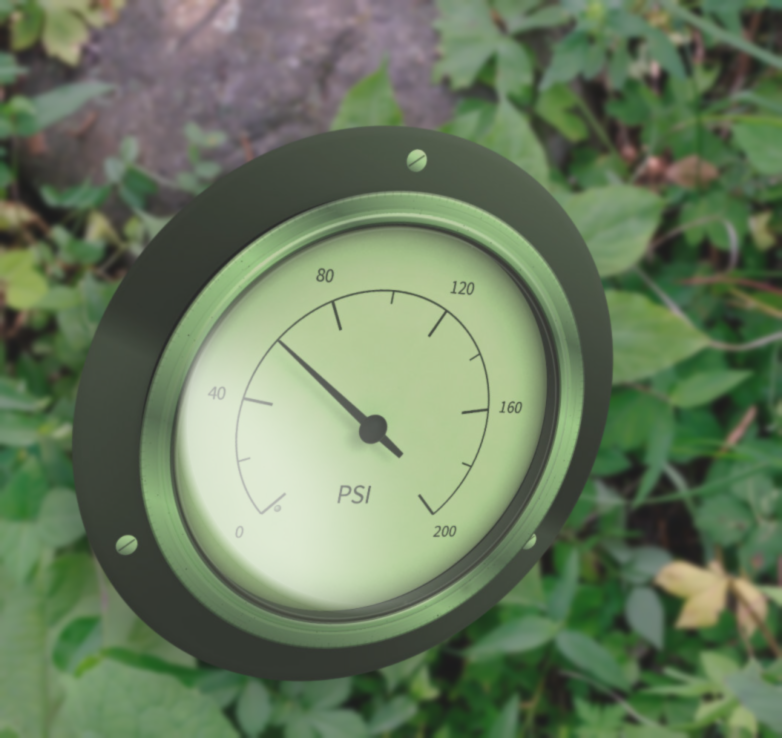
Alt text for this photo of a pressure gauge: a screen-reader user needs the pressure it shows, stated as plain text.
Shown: 60 psi
